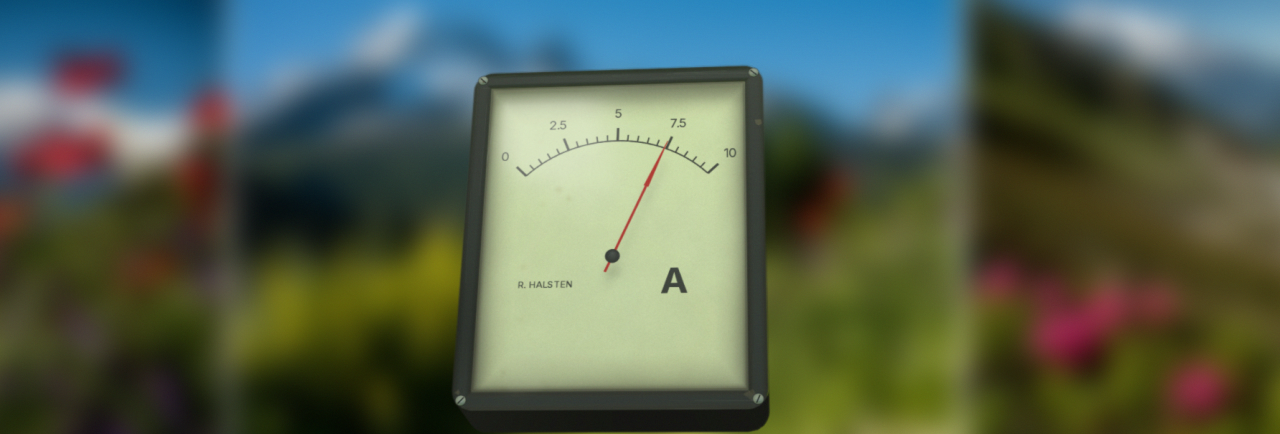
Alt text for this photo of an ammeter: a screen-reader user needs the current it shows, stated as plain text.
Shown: 7.5 A
